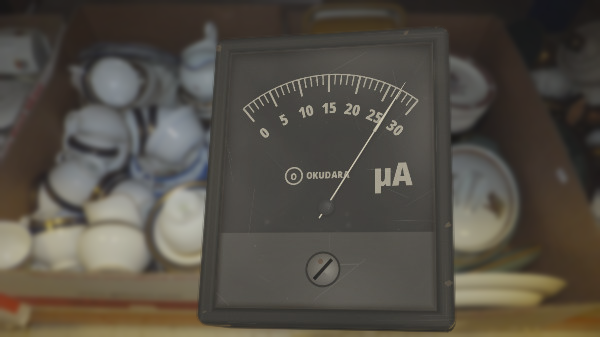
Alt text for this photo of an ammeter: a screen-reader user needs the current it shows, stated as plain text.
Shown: 27 µA
